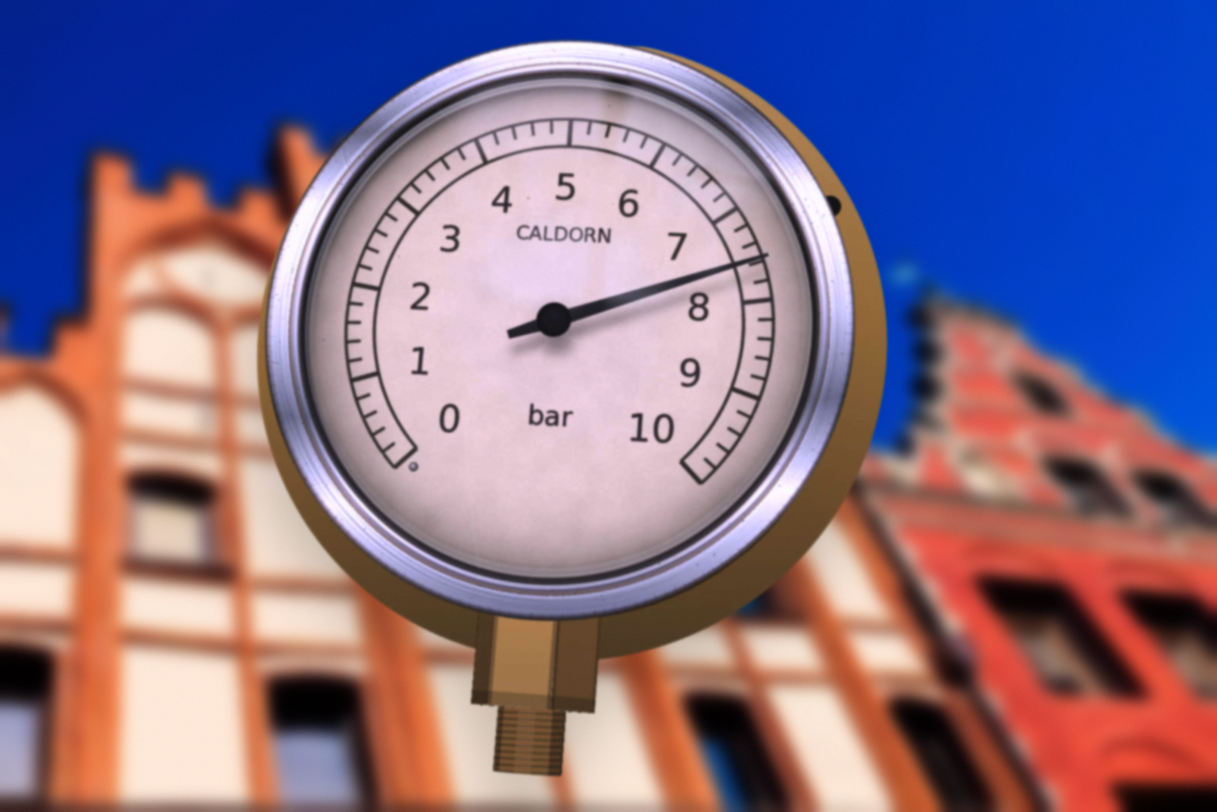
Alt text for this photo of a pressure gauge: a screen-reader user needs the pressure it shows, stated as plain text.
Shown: 7.6 bar
